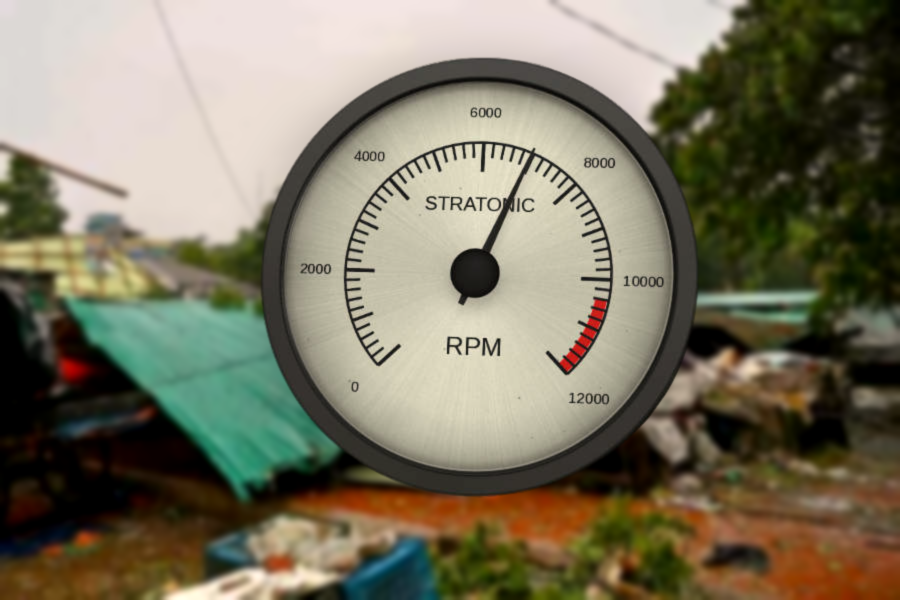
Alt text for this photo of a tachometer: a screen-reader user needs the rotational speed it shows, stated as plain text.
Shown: 7000 rpm
